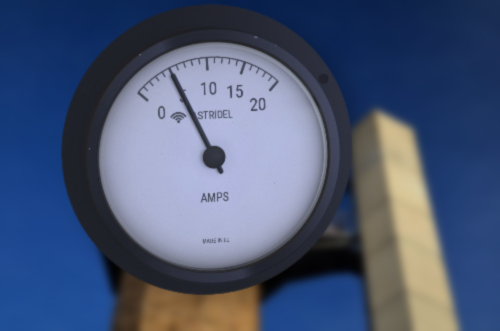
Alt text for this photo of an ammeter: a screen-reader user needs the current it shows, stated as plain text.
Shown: 5 A
